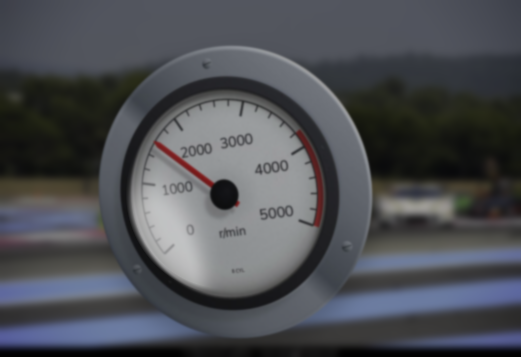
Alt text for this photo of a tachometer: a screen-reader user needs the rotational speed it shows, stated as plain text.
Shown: 1600 rpm
